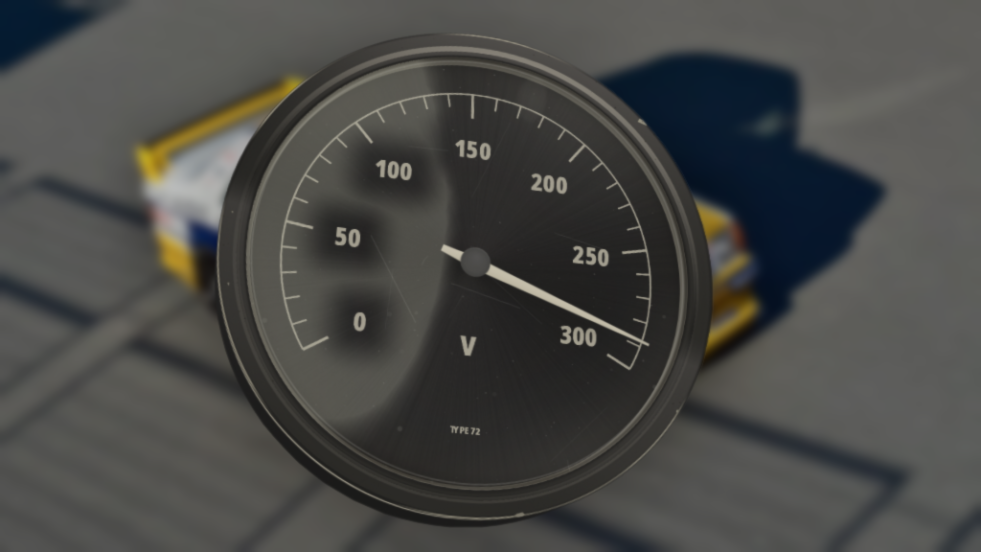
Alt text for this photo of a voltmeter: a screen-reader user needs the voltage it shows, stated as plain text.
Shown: 290 V
